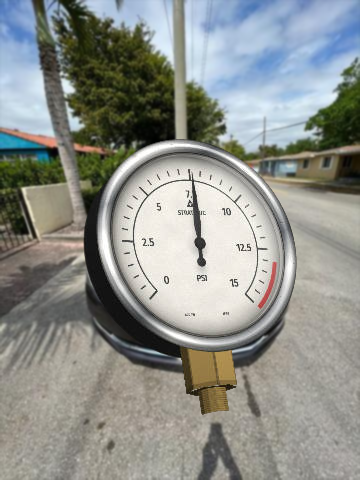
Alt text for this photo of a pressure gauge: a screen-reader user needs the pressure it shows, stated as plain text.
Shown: 7.5 psi
